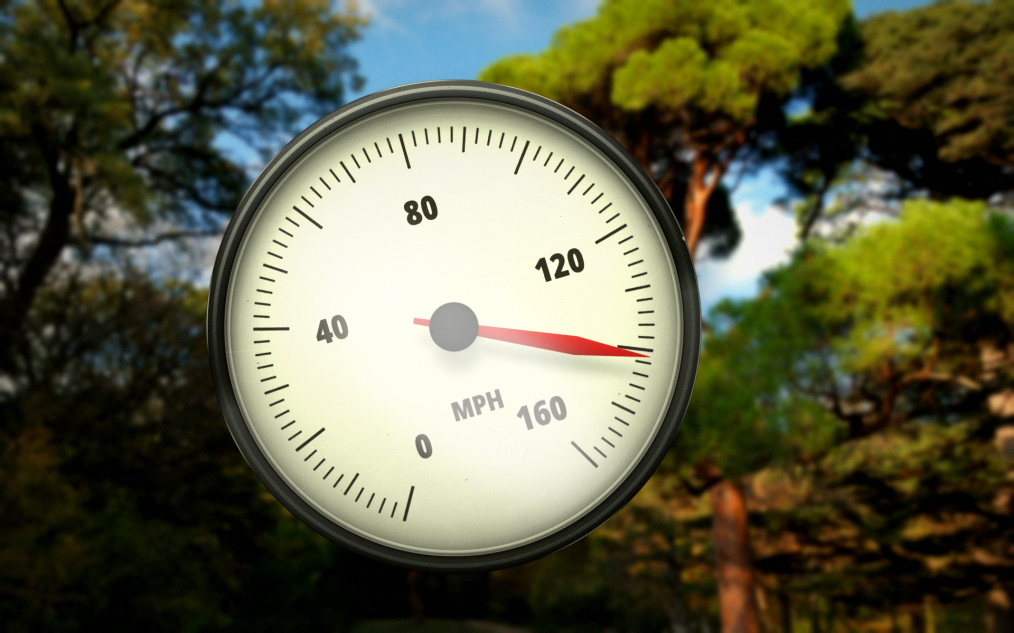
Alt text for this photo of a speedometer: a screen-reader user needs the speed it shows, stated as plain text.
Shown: 141 mph
